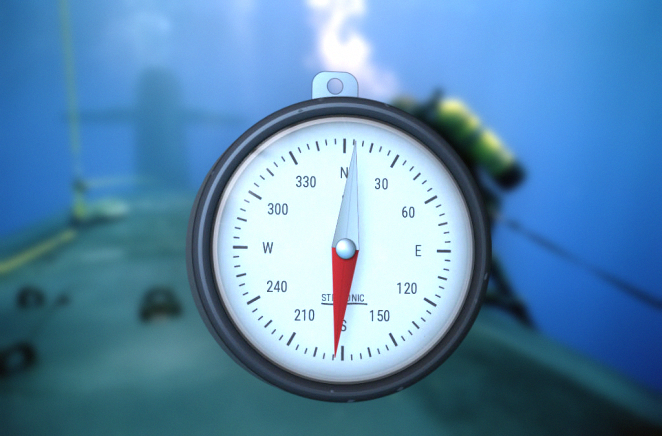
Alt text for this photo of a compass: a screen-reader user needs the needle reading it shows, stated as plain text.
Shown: 185 °
